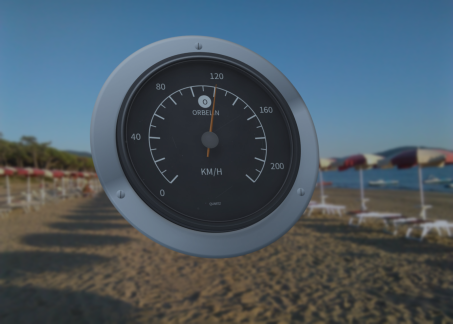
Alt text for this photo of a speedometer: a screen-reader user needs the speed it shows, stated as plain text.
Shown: 120 km/h
